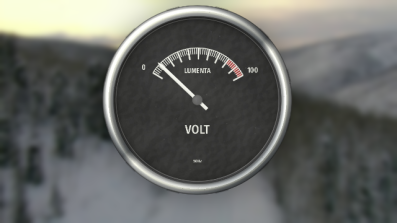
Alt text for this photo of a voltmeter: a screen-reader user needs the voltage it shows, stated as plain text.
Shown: 10 V
